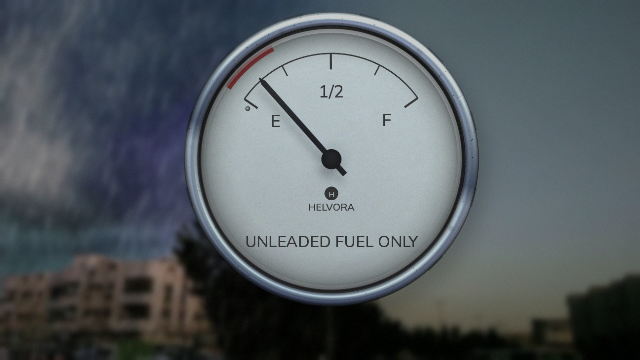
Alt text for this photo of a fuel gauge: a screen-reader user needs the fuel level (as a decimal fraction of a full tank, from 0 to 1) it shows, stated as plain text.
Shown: 0.125
